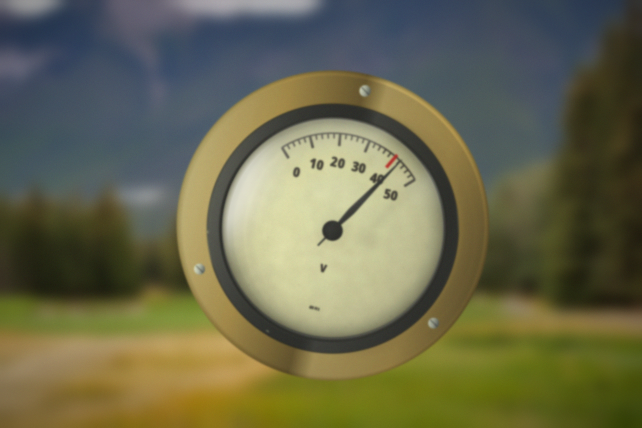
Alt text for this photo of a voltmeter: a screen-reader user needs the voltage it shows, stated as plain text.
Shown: 42 V
